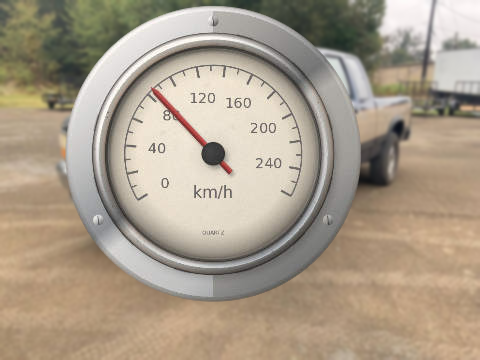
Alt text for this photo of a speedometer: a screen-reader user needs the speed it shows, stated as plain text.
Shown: 85 km/h
